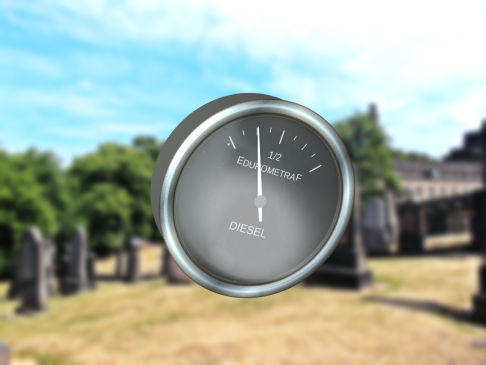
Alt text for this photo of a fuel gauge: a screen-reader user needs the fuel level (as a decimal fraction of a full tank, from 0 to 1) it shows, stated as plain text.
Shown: 0.25
